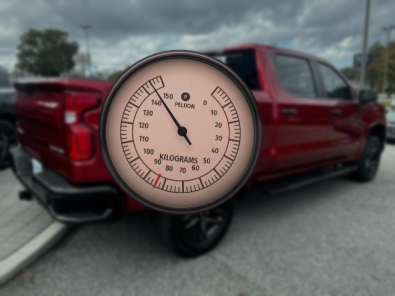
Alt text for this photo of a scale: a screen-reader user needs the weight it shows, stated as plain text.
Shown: 144 kg
